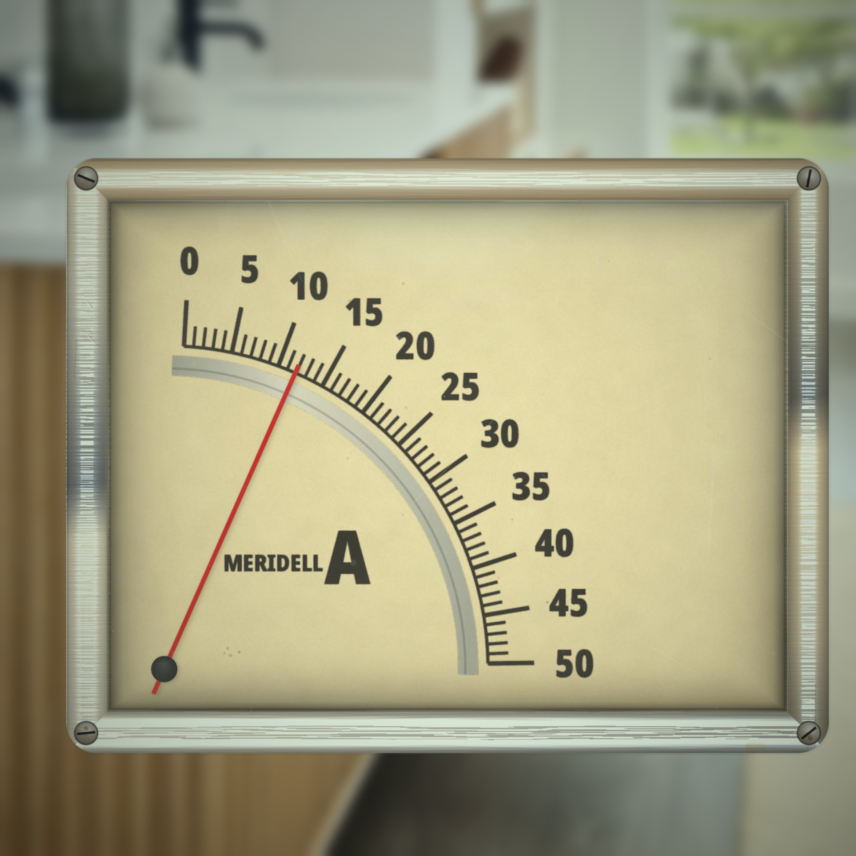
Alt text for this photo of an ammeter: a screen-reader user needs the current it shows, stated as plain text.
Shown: 12 A
